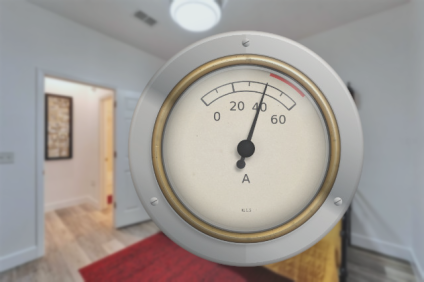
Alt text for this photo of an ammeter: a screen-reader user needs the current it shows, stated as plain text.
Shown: 40 A
